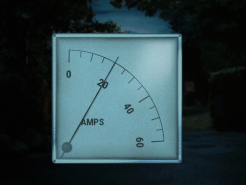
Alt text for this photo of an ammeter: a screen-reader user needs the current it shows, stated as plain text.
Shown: 20 A
